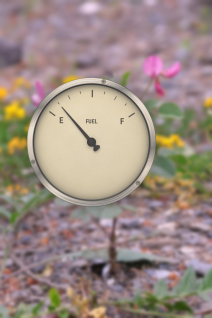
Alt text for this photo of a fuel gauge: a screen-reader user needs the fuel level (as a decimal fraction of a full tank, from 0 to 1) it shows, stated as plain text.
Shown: 0.125
